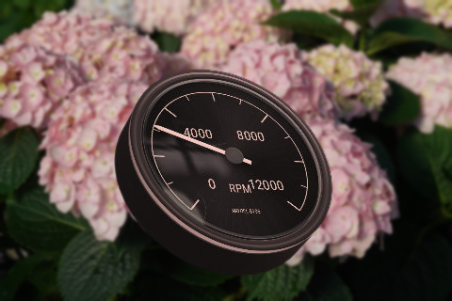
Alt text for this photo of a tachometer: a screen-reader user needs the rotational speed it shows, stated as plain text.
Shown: 3000 rpm
